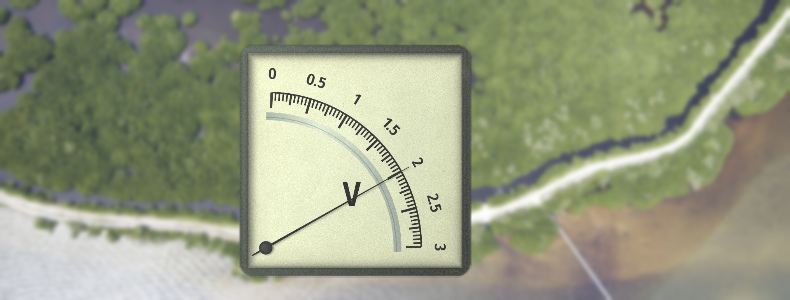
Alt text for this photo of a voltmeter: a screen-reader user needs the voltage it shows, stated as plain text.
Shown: 2 V
